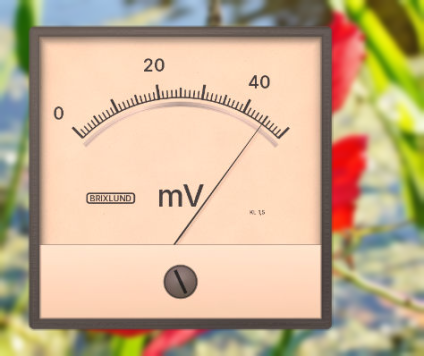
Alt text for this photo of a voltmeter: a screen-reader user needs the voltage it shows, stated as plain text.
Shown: 45 mV
